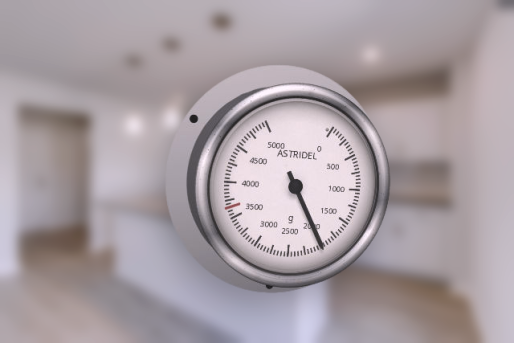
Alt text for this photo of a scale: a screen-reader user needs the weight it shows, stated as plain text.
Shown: 2000 g
